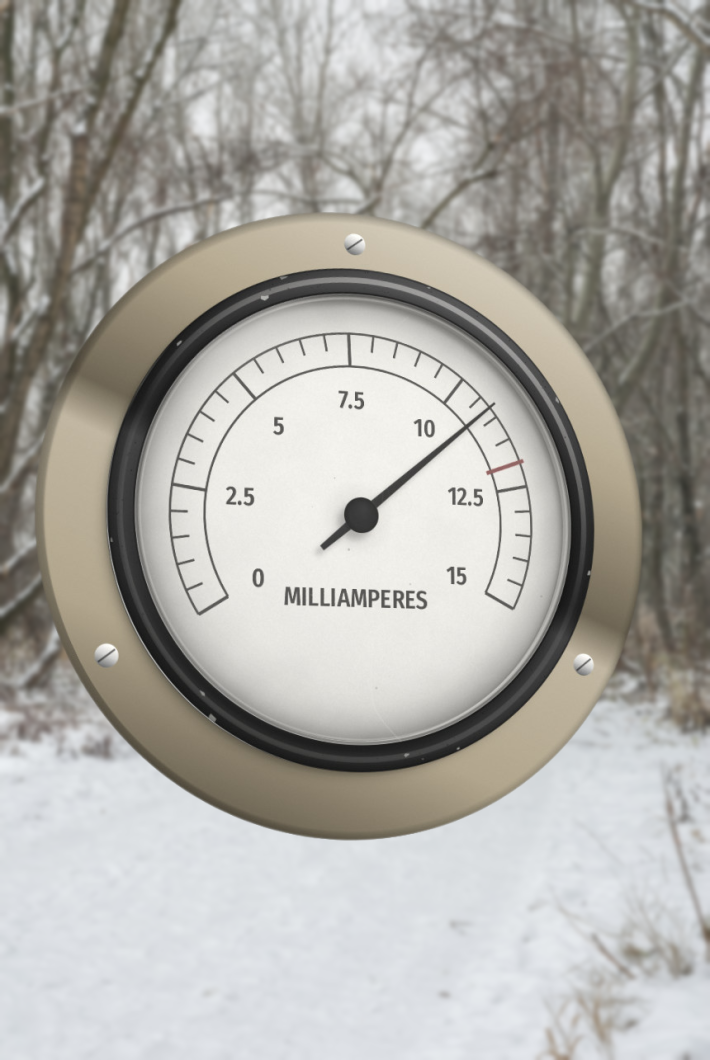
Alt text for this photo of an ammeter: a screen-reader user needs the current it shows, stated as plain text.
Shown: 10.75 mA
